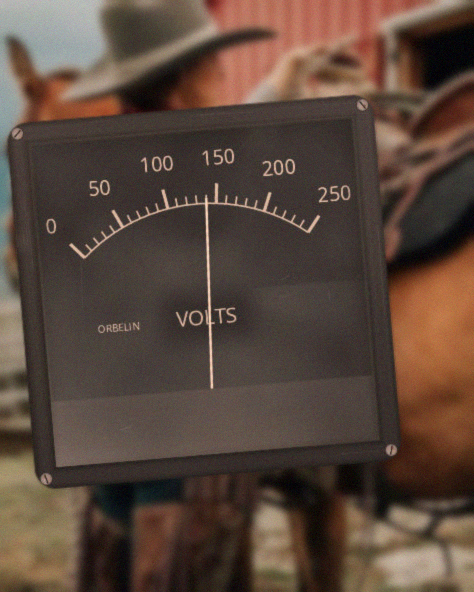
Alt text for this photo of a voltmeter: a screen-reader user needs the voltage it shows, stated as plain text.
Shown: 140 V
